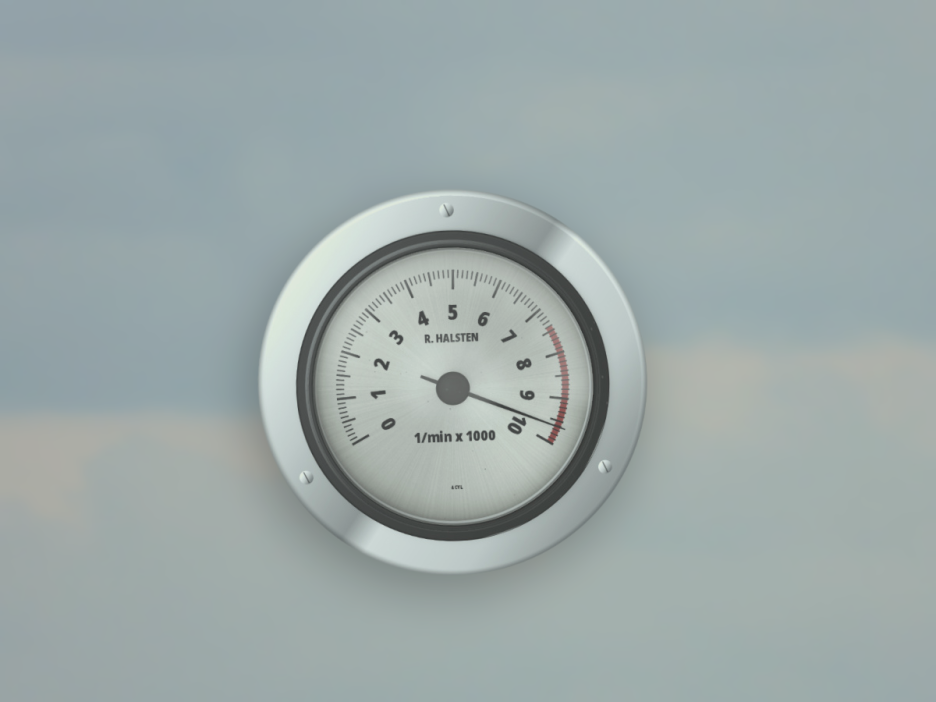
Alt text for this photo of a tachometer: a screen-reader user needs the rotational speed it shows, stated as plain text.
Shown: 9600 rpm
